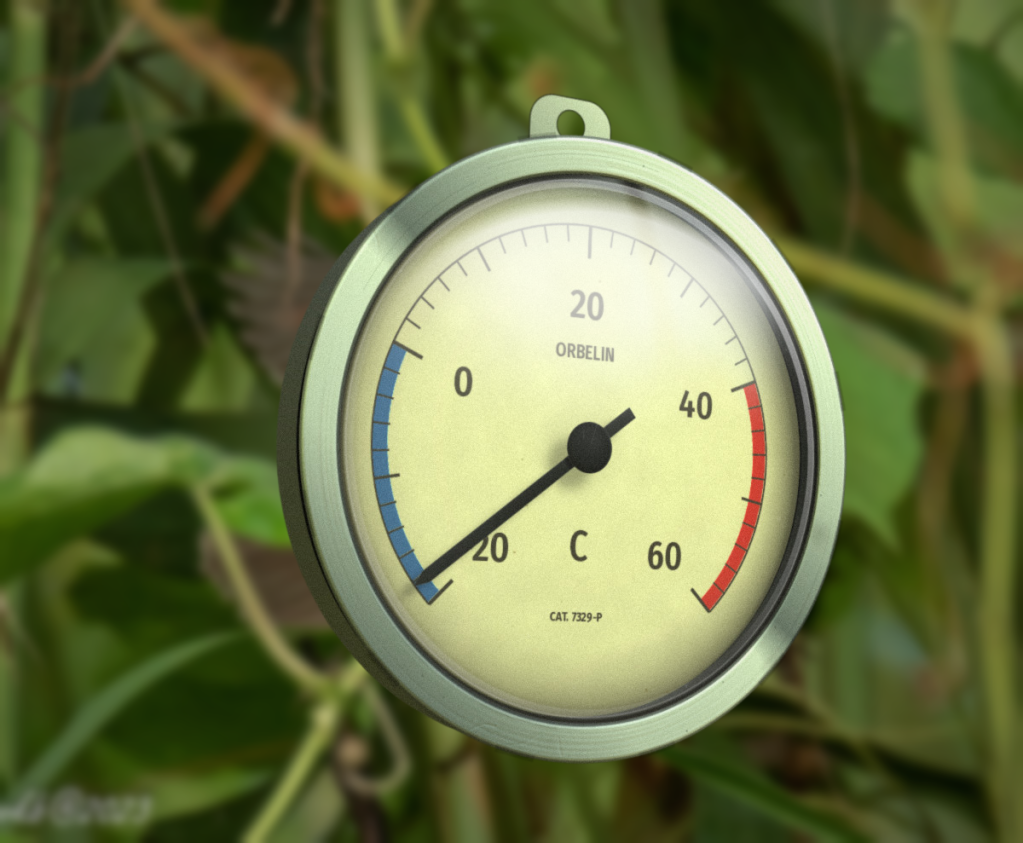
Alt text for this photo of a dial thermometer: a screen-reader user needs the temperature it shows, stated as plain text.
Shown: -18 °C
